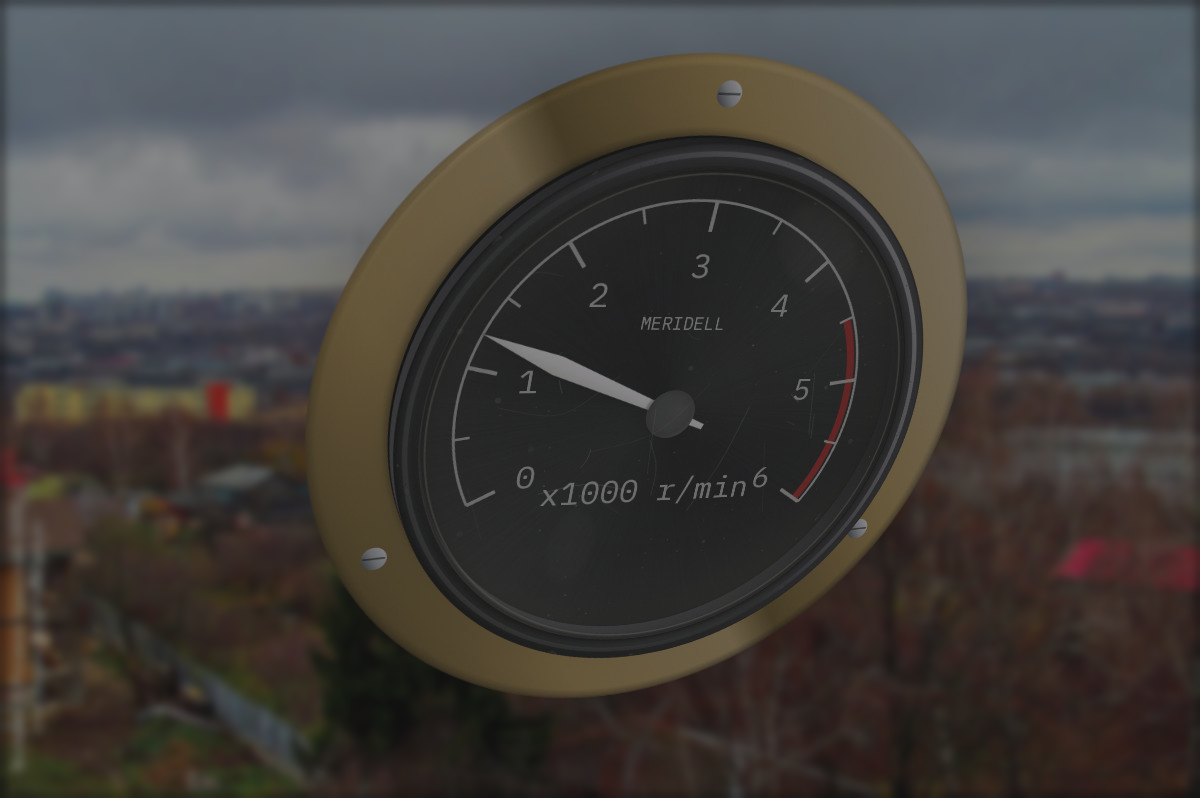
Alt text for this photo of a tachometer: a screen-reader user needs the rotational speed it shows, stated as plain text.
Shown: 1250 rpm
